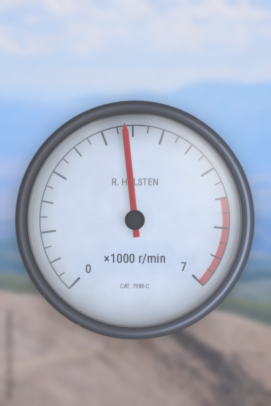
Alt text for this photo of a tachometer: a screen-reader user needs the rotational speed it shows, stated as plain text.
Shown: 3375 rpm
